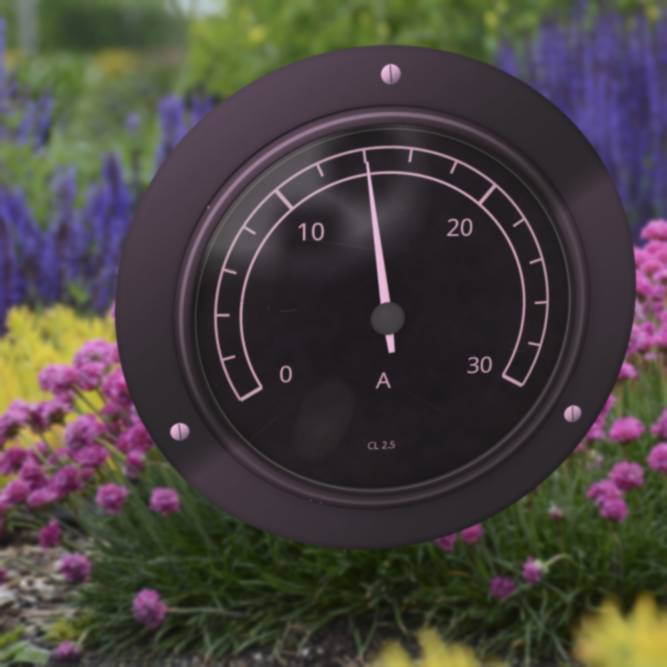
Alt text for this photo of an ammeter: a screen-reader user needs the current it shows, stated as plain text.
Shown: 14 A
